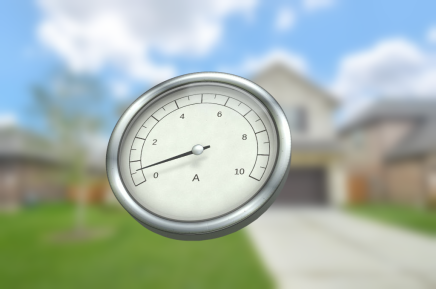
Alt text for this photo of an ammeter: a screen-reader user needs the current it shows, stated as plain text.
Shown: 0.5 A
